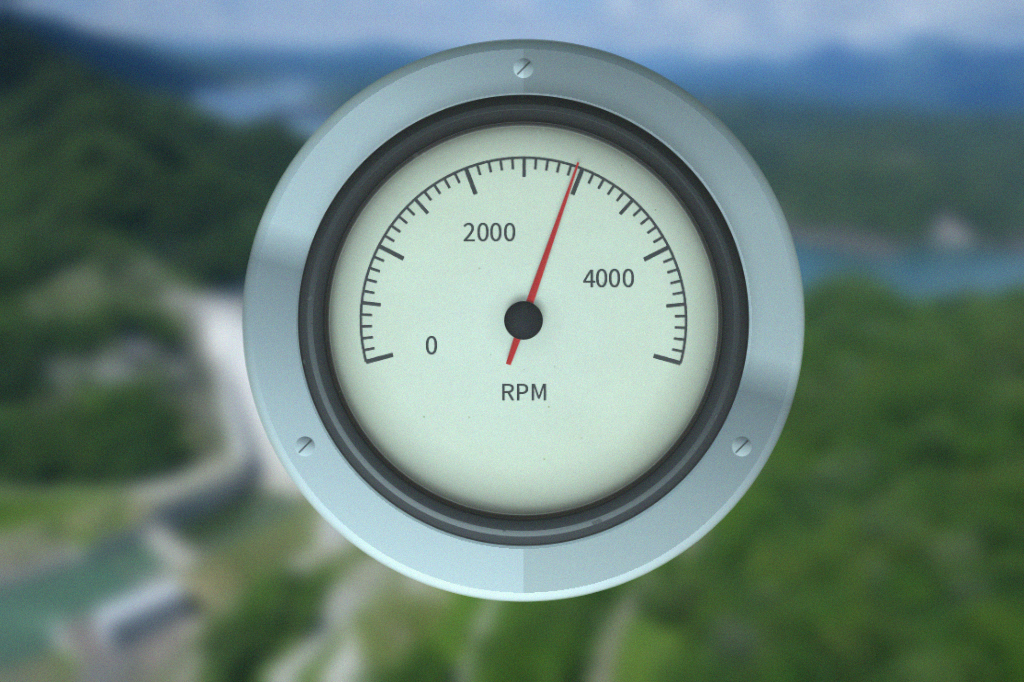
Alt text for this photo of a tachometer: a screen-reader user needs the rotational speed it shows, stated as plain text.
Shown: 2950 rpm
